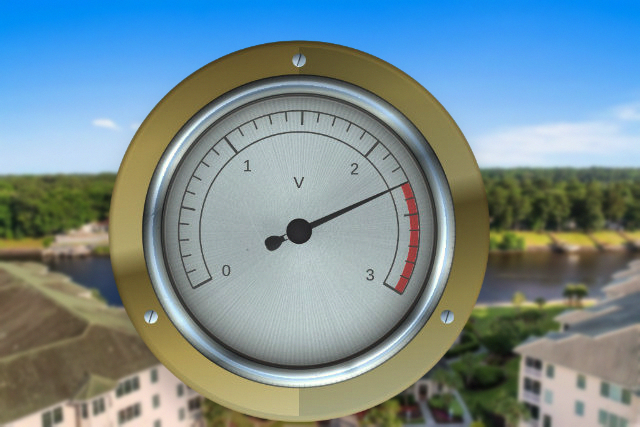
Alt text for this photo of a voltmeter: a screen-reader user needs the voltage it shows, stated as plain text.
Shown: 2.3 V
